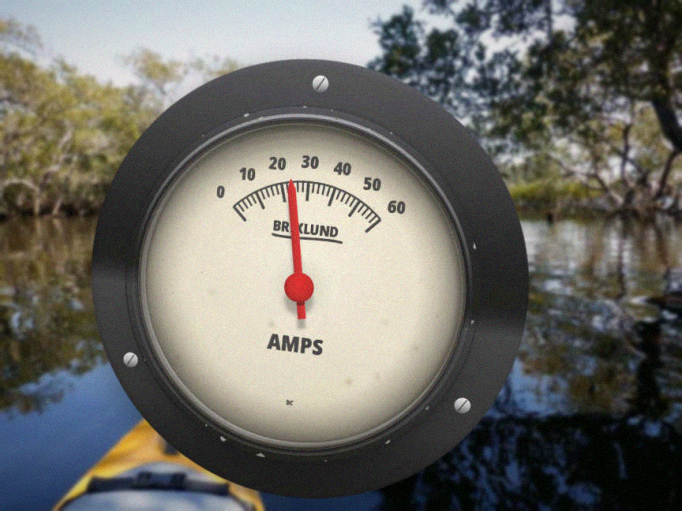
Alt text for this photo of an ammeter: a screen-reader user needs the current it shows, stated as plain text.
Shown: 24 A
